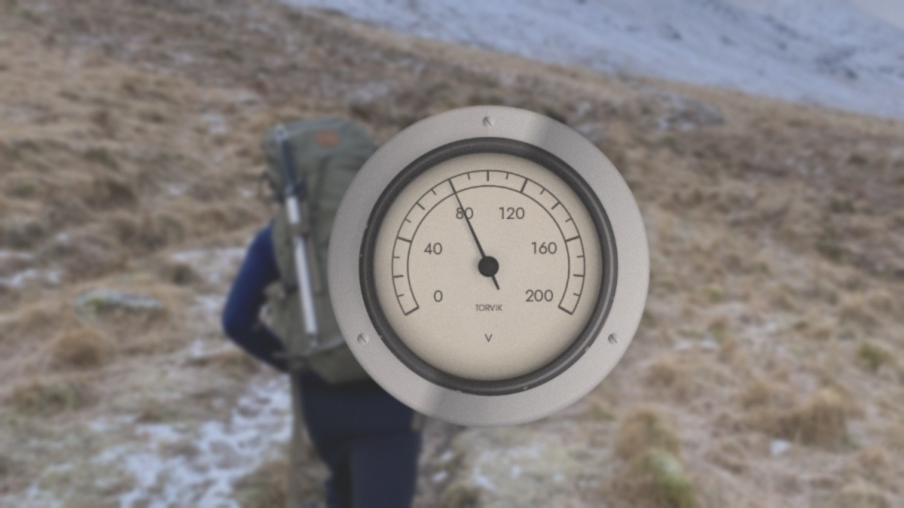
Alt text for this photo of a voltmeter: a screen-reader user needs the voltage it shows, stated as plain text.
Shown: 80 V
